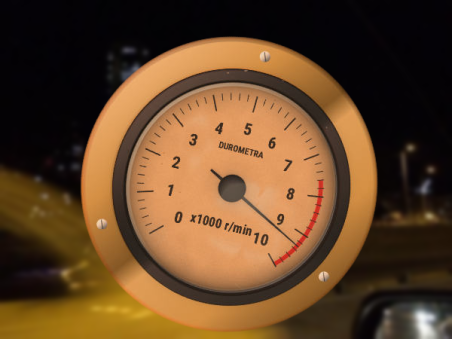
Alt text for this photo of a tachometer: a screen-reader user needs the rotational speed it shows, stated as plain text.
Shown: 9300 rpm
